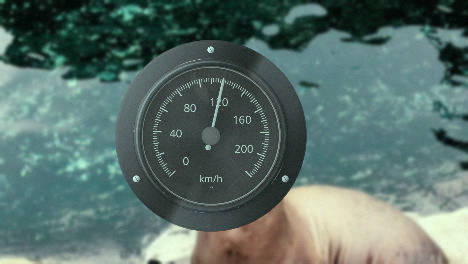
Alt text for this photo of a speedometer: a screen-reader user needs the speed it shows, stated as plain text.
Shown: 120 km/h
